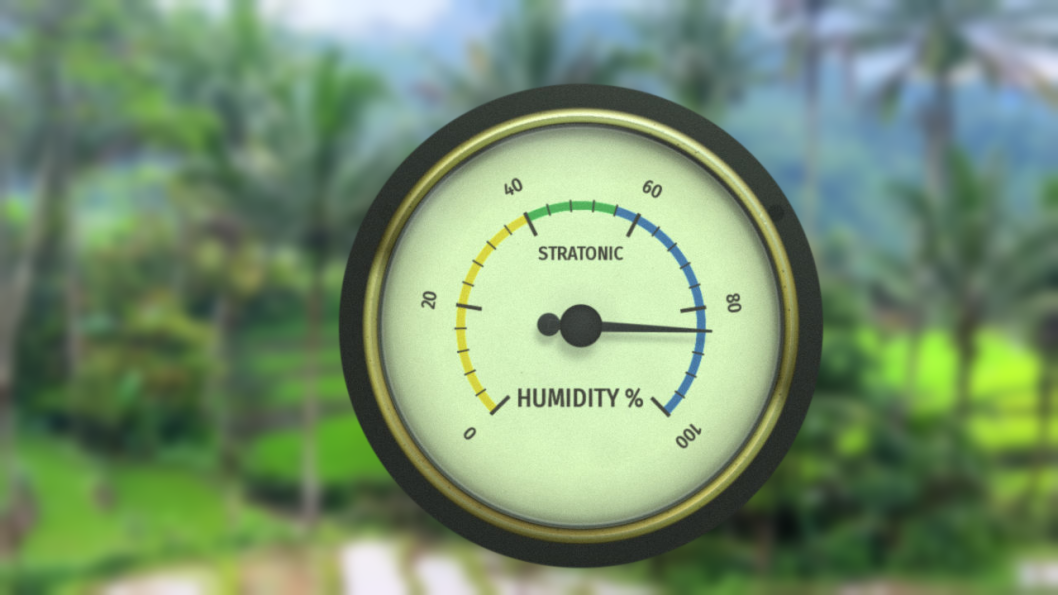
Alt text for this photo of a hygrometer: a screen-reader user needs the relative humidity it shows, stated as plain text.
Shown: 84 %
